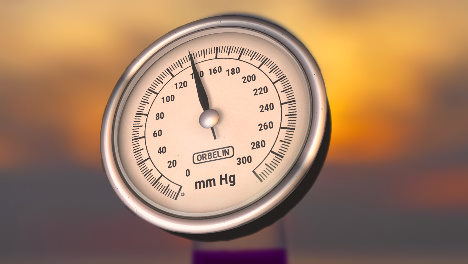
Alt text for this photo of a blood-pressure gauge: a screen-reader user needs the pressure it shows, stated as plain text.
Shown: 140 mmHg
